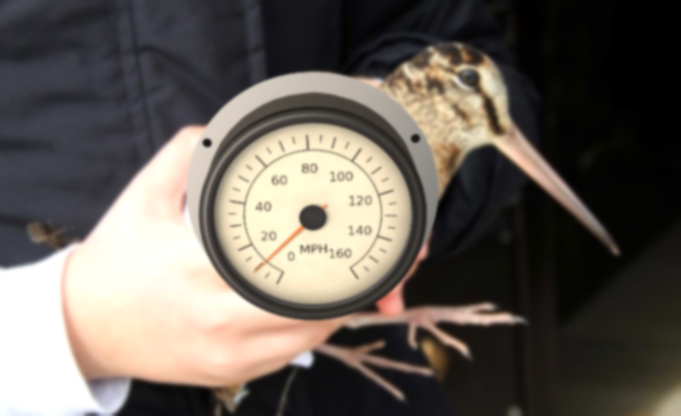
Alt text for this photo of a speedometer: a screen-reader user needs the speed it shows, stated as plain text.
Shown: 10 mph
